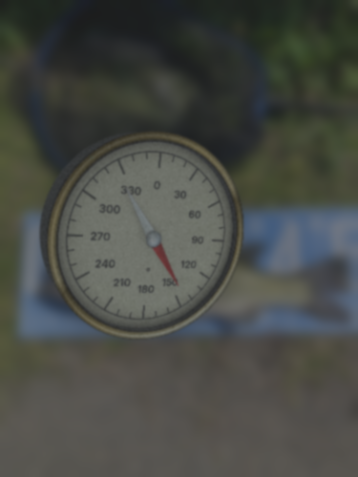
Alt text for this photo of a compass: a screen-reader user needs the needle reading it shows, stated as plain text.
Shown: 145 °
